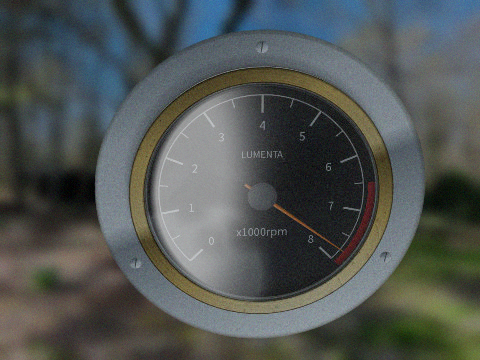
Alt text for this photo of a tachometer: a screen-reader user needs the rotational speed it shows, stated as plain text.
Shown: 7750 rpm
